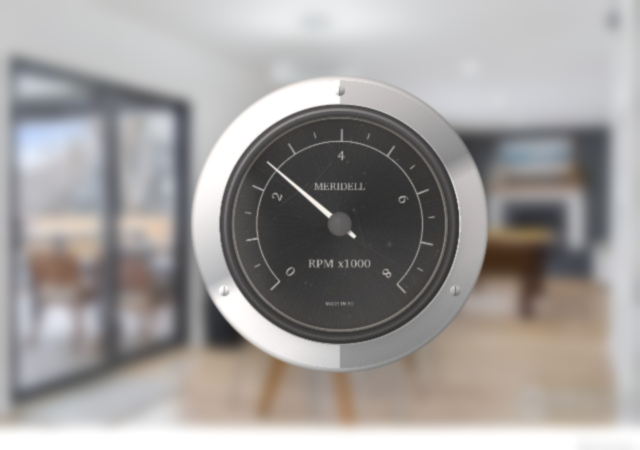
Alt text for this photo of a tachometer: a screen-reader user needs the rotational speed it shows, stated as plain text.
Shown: 2500 rpm
